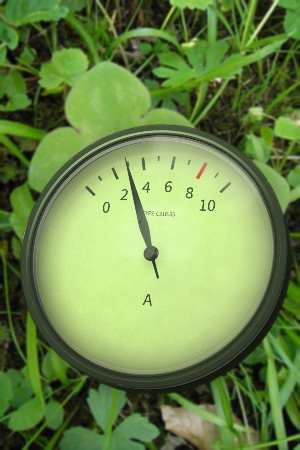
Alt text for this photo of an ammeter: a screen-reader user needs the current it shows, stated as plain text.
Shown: 3 A
